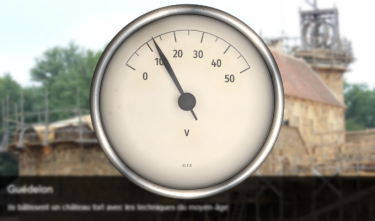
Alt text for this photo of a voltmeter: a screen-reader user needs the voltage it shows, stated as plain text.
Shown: 12.5 V
